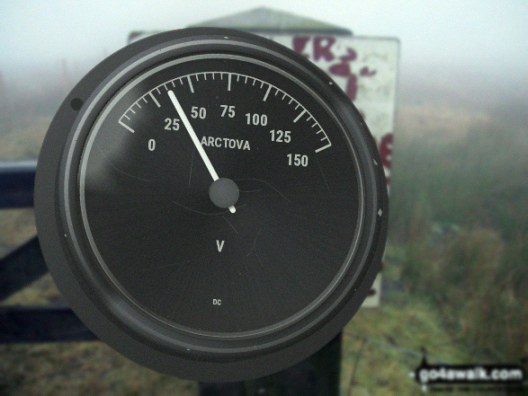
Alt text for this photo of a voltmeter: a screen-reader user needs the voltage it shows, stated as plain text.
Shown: 35 V
